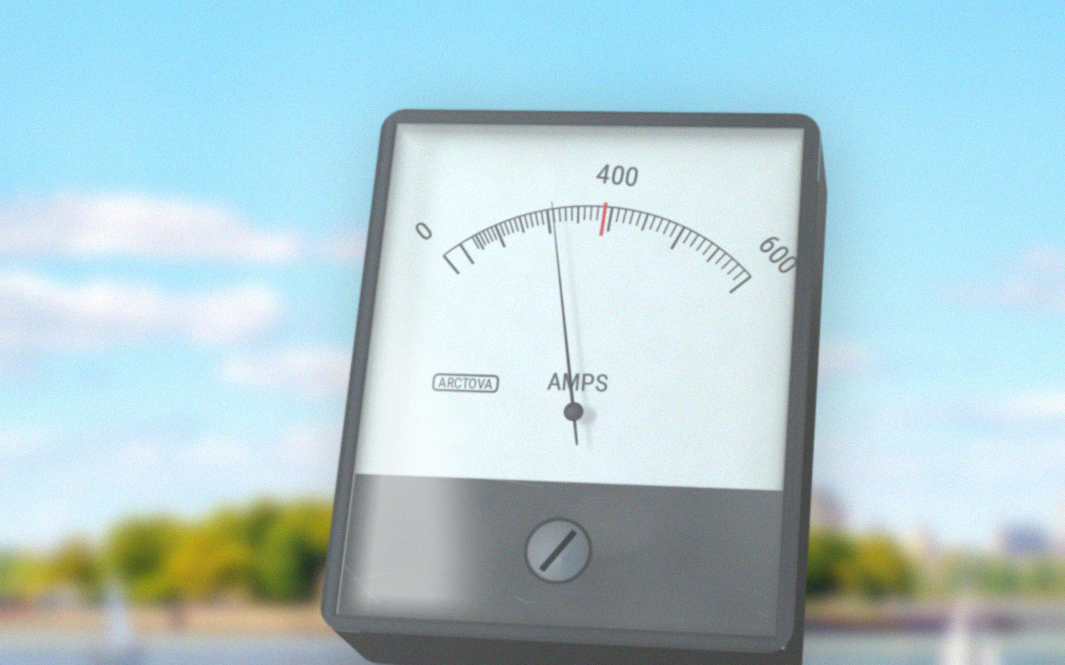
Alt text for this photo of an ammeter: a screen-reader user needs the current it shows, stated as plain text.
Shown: 310 A
